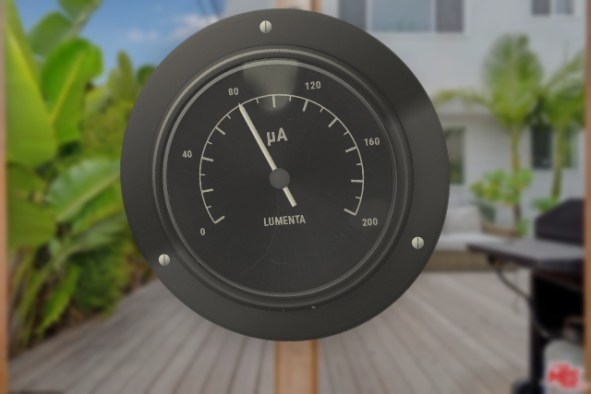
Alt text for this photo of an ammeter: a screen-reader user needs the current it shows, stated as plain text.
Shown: 80 µA
